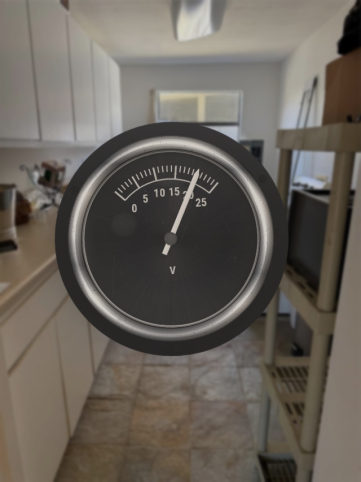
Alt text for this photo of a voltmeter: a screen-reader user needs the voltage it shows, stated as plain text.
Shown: 20 V
